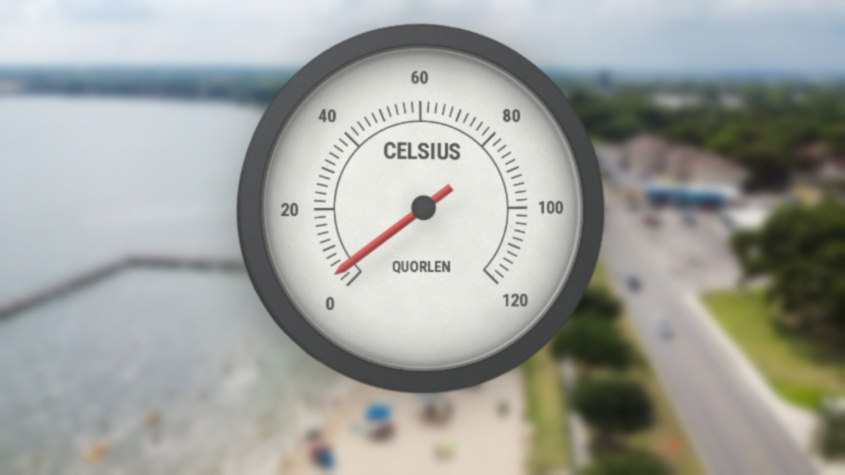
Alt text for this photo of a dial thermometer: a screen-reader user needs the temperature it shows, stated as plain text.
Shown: 4 °C
